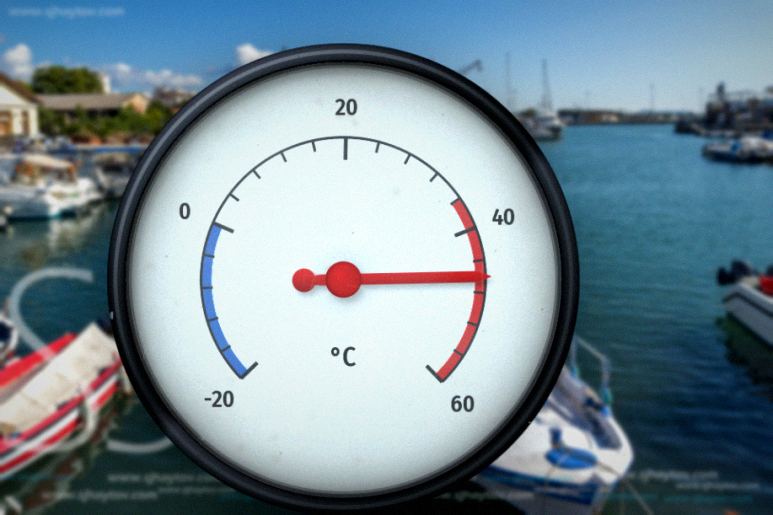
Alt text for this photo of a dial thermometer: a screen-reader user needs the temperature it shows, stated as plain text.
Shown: 46 °C
